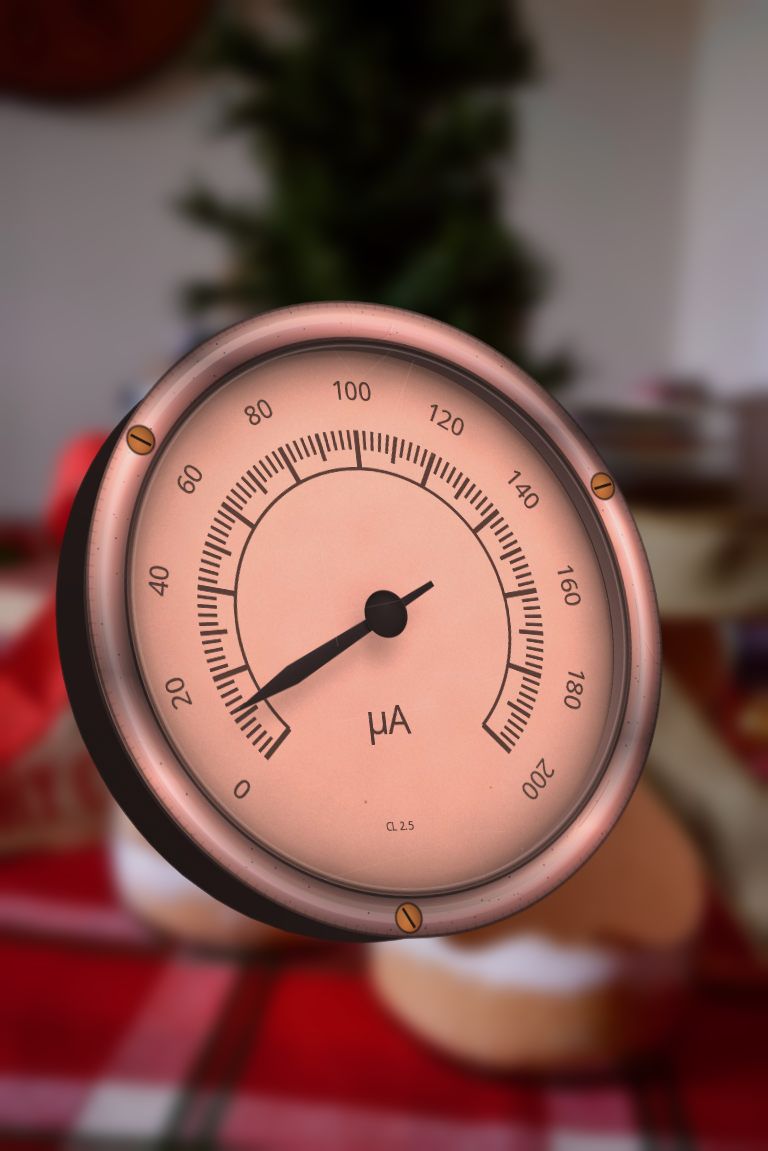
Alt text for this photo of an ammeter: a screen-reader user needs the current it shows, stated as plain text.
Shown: 12 µA
